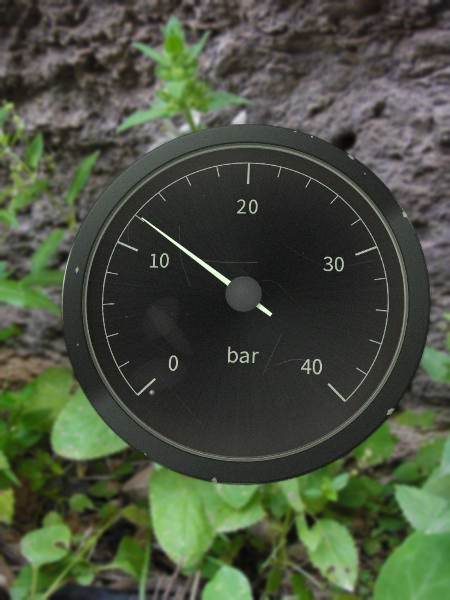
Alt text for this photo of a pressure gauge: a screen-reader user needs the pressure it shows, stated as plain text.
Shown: 12 bar
